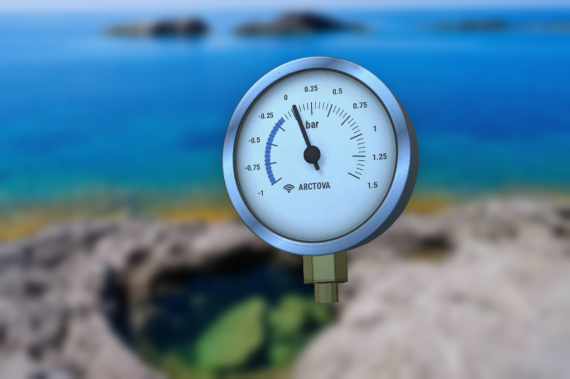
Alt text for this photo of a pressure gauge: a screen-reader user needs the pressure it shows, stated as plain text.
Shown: 0.05 bar
